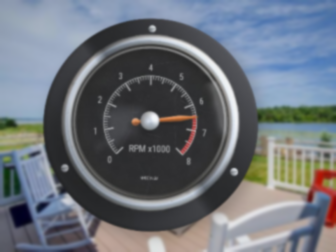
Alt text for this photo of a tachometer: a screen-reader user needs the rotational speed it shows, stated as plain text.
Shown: 6500 rpm
